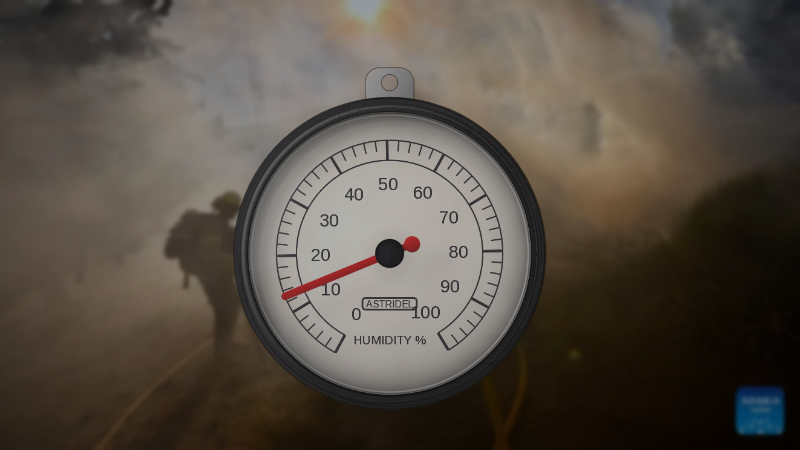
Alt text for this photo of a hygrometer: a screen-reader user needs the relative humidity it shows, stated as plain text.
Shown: 13 %
